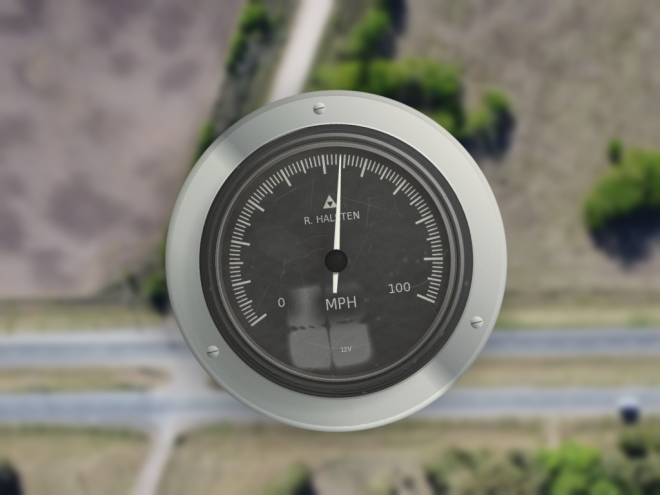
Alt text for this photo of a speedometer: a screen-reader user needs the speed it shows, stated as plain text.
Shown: 54 mph
